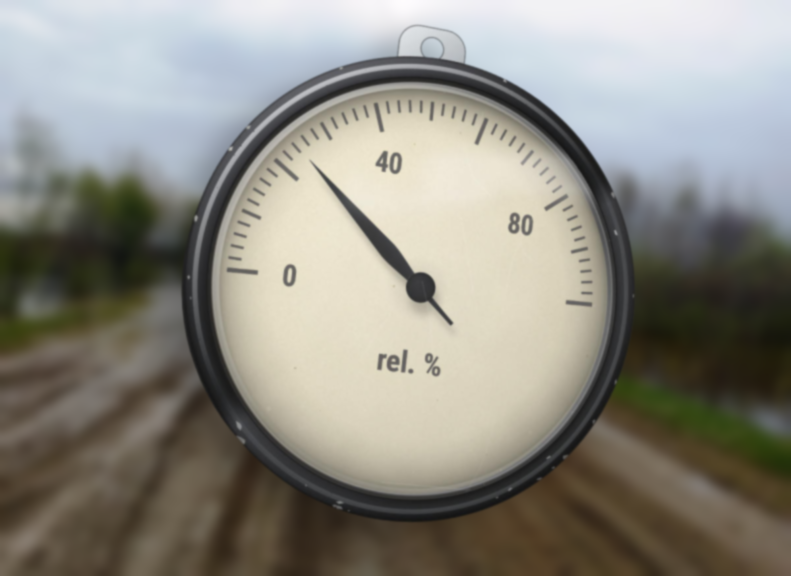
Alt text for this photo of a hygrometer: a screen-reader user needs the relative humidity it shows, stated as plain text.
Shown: 24 %
